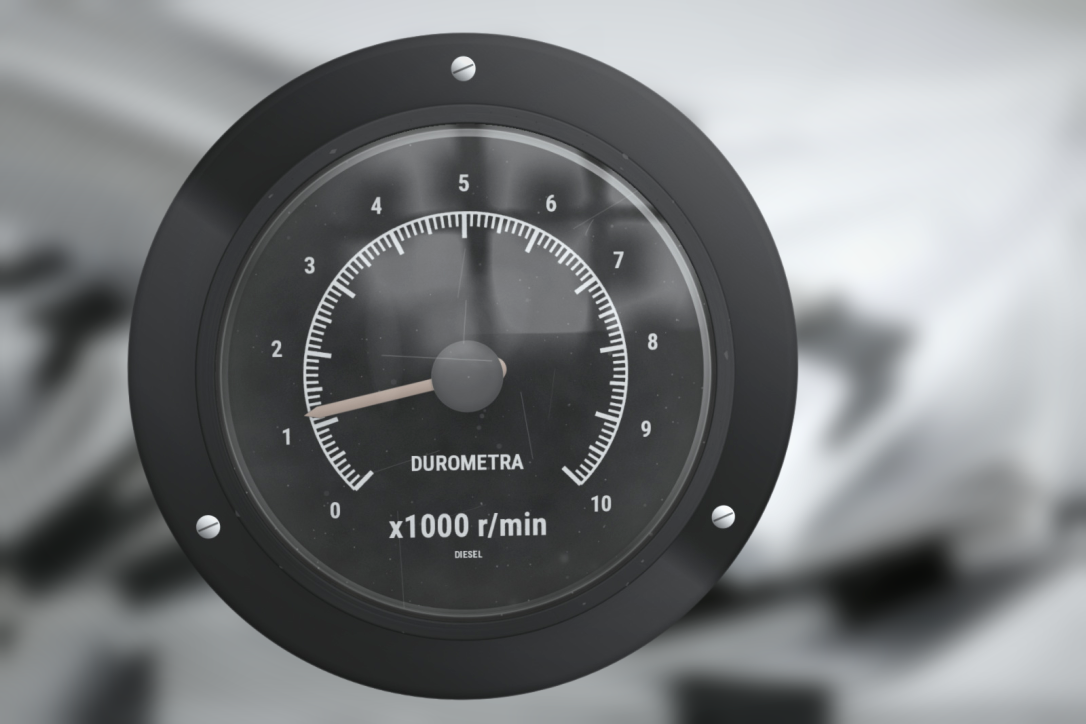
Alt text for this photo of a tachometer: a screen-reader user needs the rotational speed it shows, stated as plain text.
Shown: 1200 rpm
